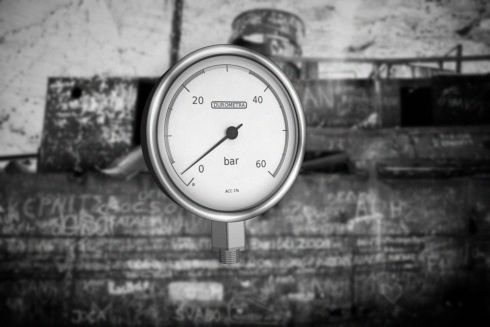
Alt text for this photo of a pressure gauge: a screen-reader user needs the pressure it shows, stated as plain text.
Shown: 2.5 bar
